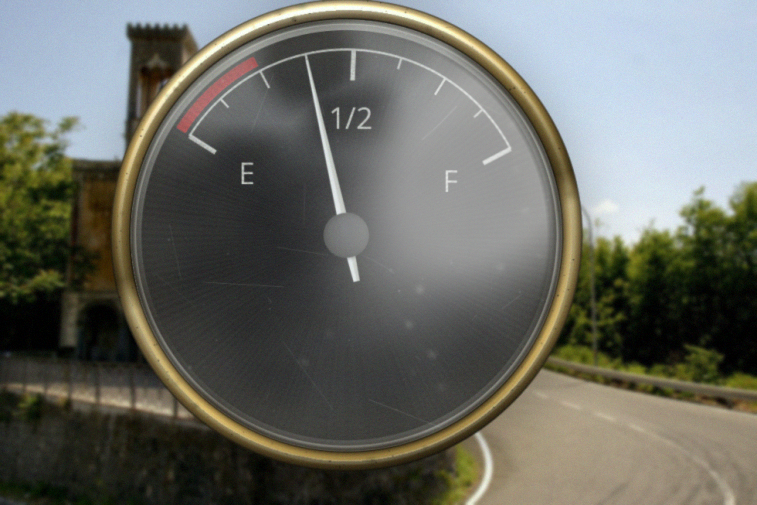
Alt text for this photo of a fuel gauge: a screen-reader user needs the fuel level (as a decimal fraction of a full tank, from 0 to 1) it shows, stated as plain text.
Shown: 0.375
